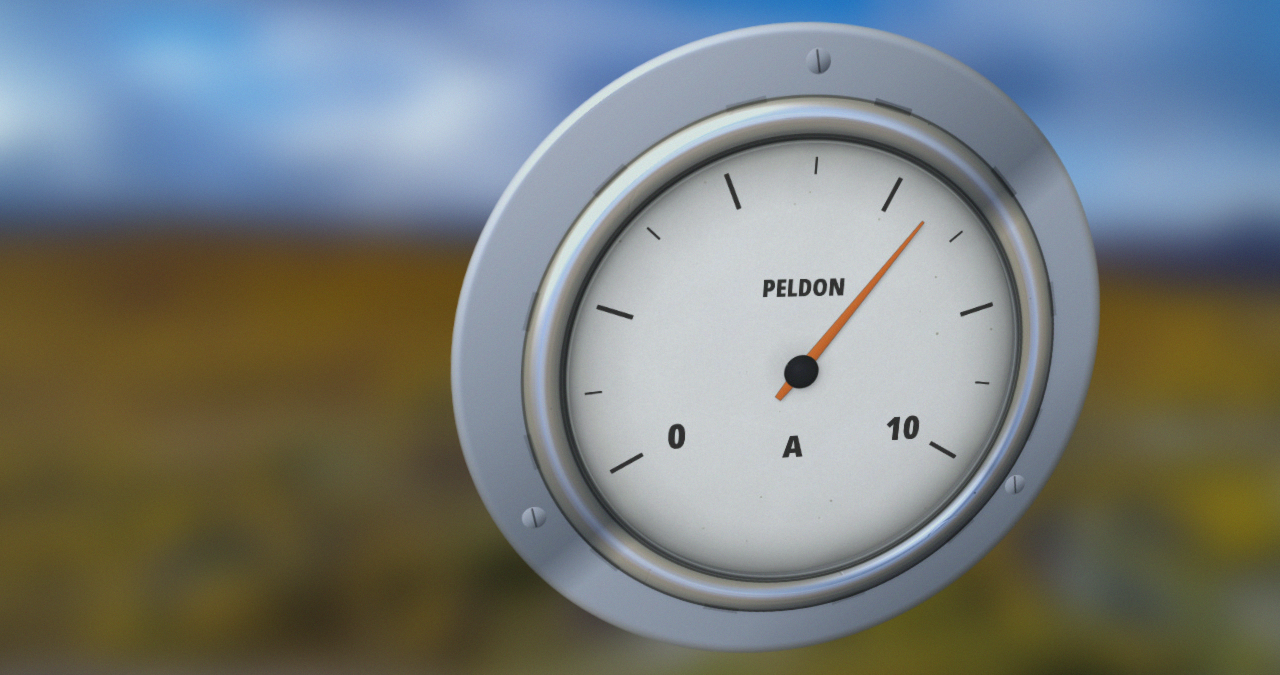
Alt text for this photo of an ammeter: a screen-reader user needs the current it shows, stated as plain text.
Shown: 6.5 A
